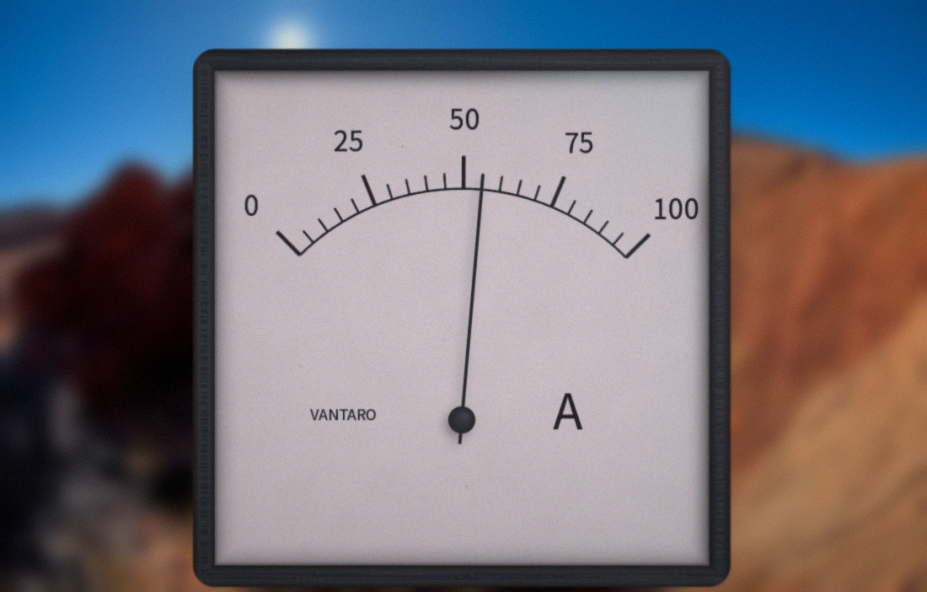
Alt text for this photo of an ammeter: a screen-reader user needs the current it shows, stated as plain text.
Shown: 55 A
